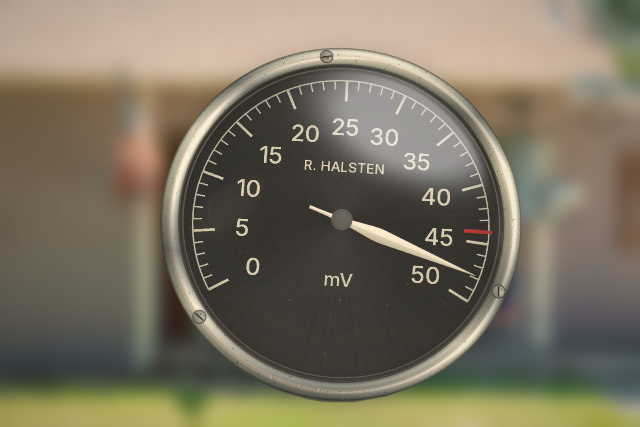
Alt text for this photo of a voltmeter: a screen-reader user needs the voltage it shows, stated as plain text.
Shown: 48 mV
